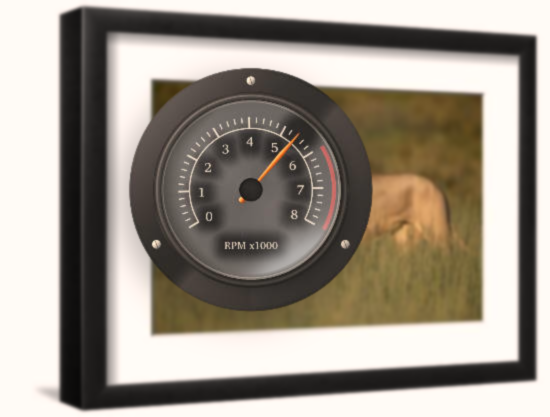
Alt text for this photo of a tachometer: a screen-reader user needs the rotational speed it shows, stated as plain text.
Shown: 5400 rpm
